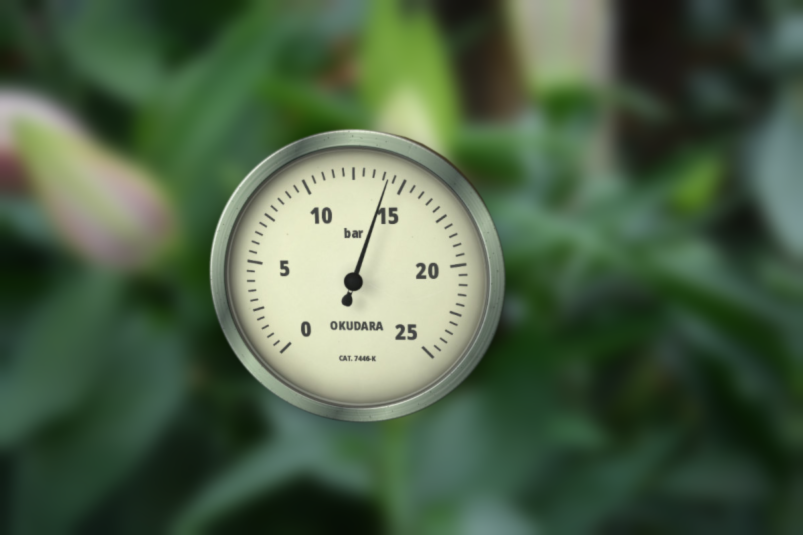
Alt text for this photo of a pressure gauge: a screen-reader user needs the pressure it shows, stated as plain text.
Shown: 14.25 bar
